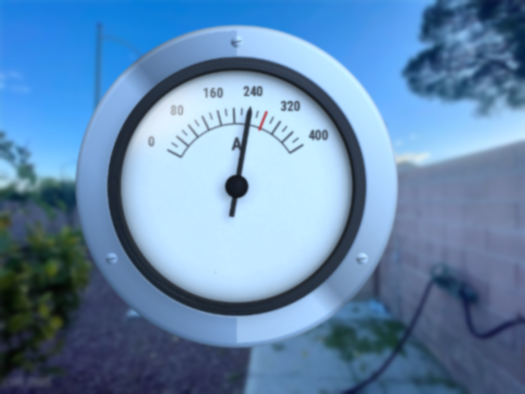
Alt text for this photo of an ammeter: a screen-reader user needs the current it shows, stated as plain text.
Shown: 240 A
